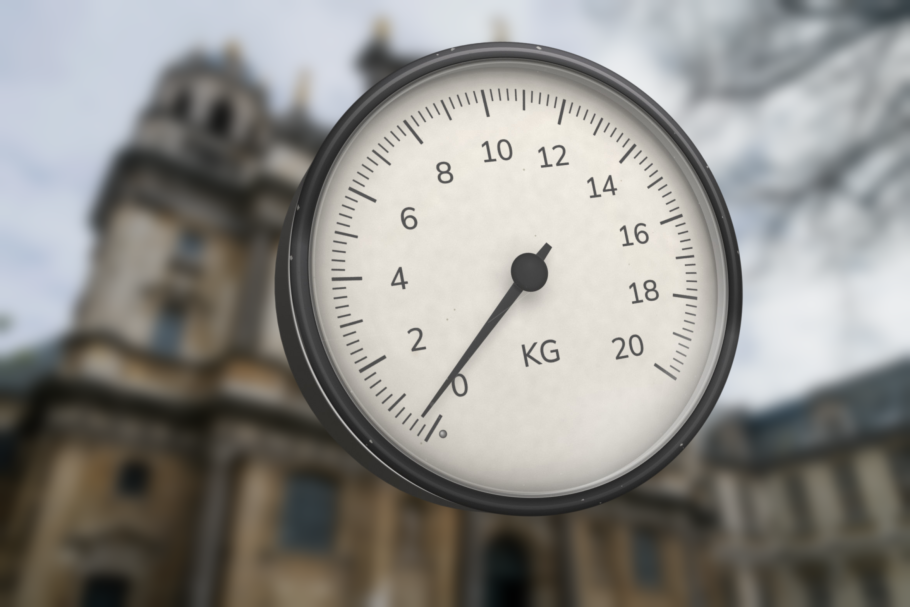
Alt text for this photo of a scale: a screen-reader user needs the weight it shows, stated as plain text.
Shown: 0.4 kg
